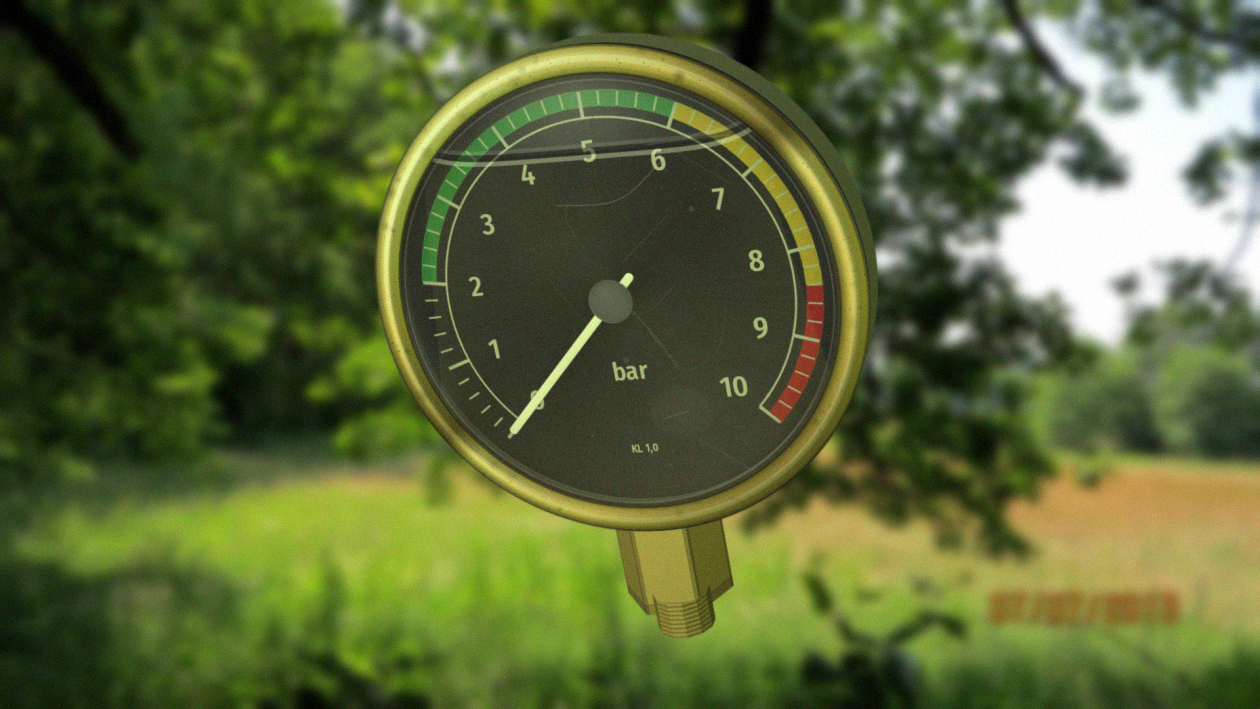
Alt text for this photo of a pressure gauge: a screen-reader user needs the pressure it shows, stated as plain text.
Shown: 0 bar
